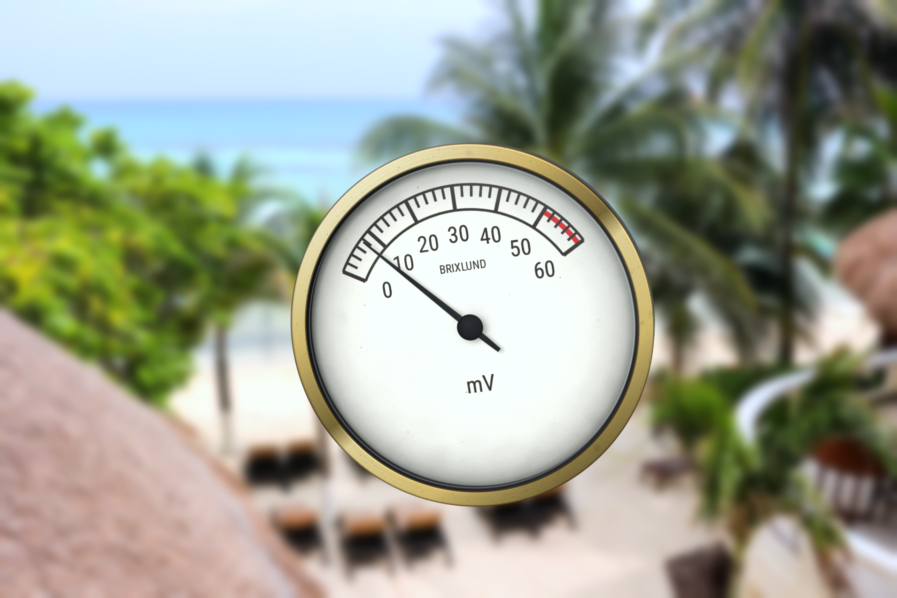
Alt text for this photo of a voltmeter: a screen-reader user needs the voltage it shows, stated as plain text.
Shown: 8 mV
